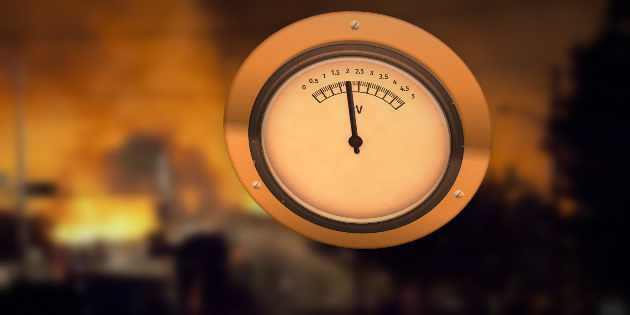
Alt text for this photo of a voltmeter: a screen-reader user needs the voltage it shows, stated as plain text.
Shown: 2 kV
